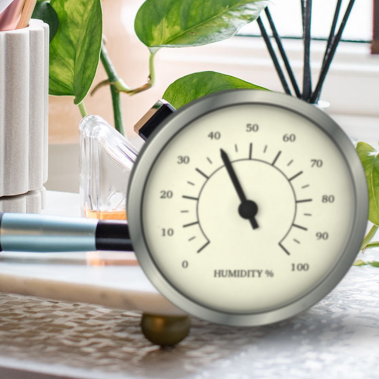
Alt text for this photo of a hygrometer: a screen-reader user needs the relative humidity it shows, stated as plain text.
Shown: 40 %
